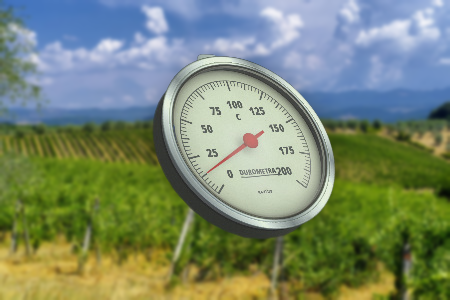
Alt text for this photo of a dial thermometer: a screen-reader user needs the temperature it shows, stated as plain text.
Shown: 12.5 °C
